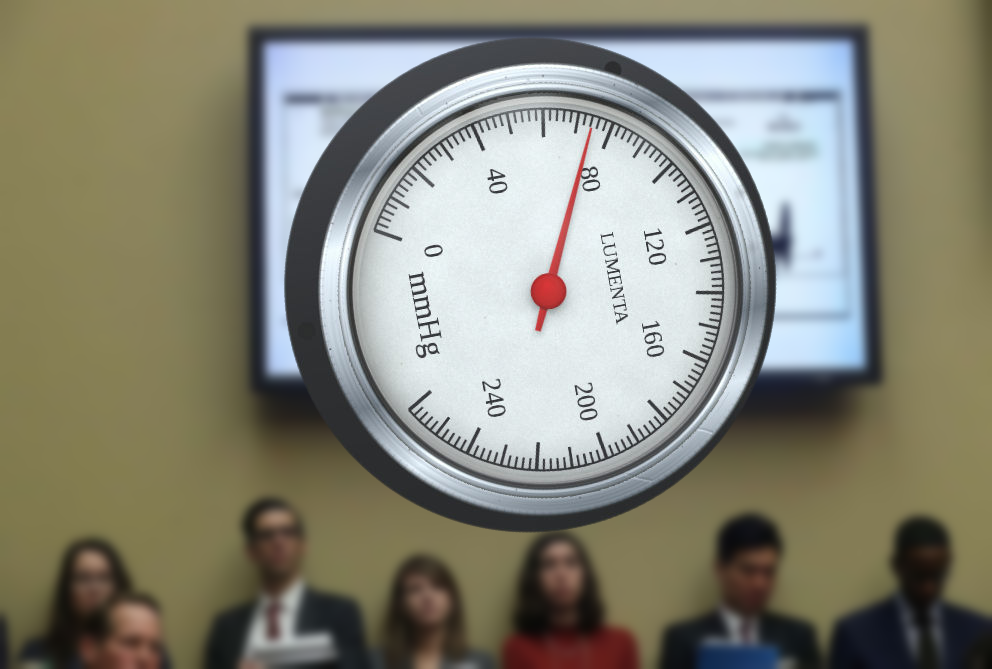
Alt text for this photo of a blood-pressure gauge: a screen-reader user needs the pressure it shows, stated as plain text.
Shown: 74 mmHg
